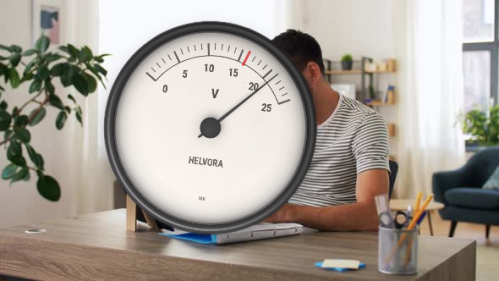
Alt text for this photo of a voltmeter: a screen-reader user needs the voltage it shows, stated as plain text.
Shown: 21 V
